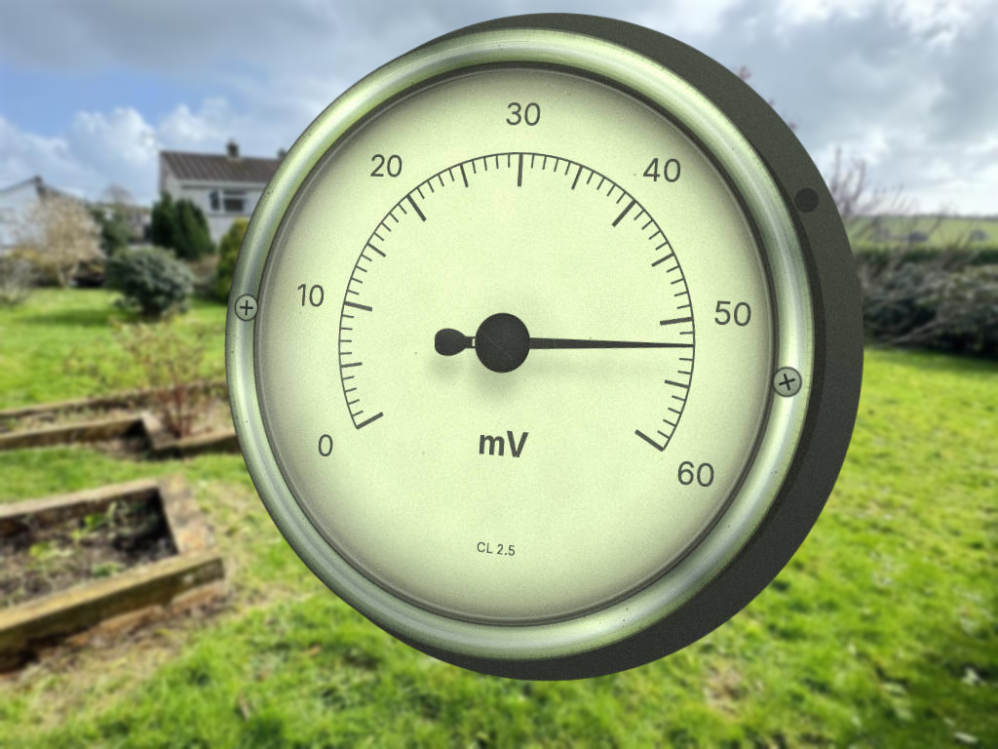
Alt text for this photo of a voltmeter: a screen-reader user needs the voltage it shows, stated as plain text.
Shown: 52 mV
